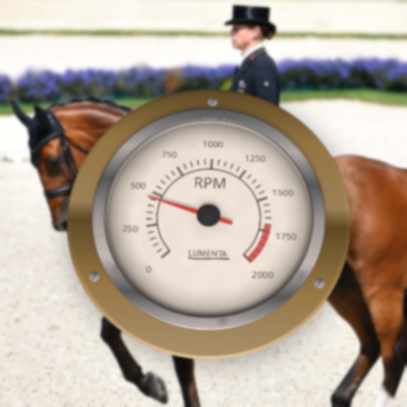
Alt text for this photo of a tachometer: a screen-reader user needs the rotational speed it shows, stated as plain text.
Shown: 450 rpm
